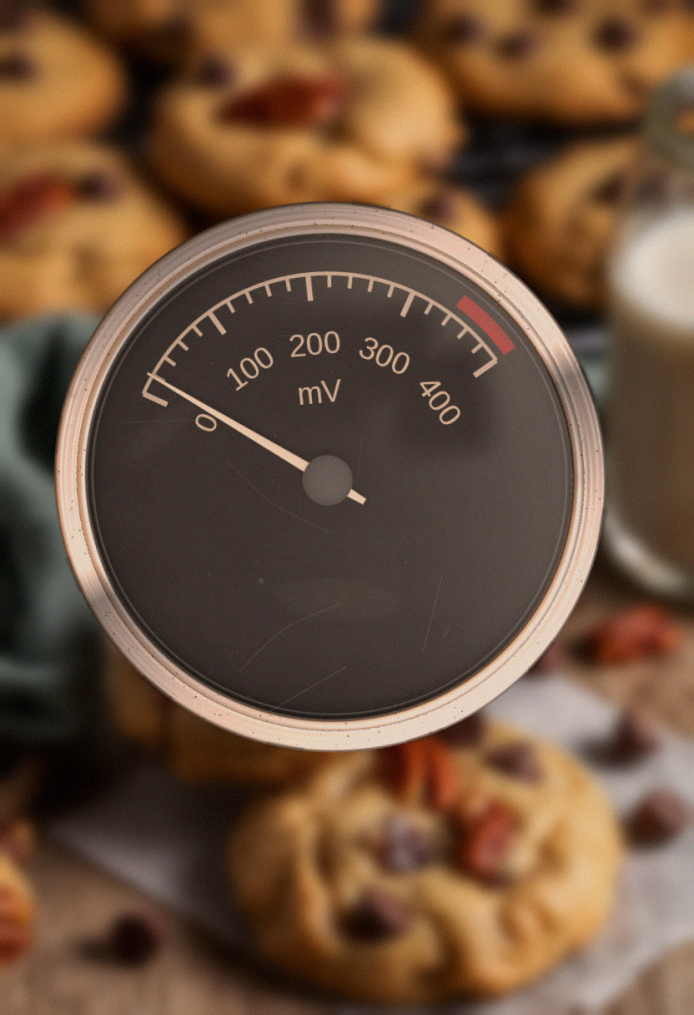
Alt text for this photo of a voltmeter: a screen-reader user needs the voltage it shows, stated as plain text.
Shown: 20 mV
